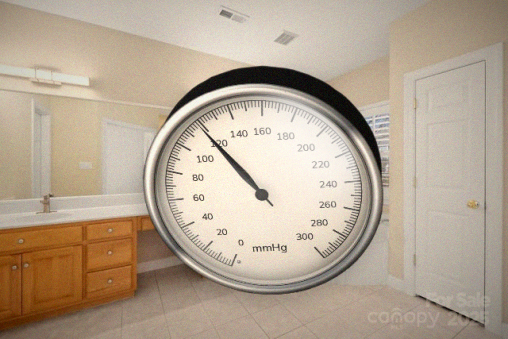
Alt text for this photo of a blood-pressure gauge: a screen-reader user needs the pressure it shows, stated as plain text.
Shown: 120 mmHg
